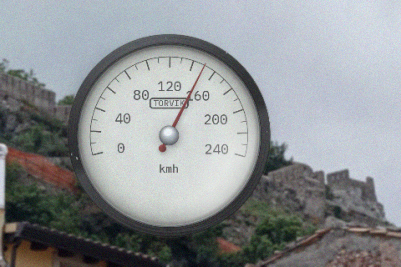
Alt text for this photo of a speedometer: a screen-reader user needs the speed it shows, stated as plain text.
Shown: 150 km/h
